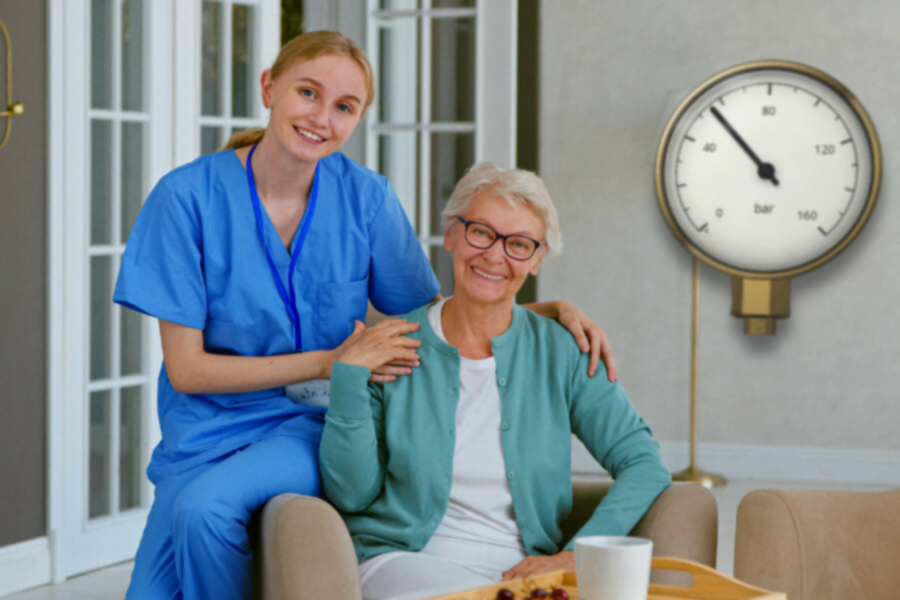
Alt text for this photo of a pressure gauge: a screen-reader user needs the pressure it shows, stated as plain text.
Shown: 55 bar
